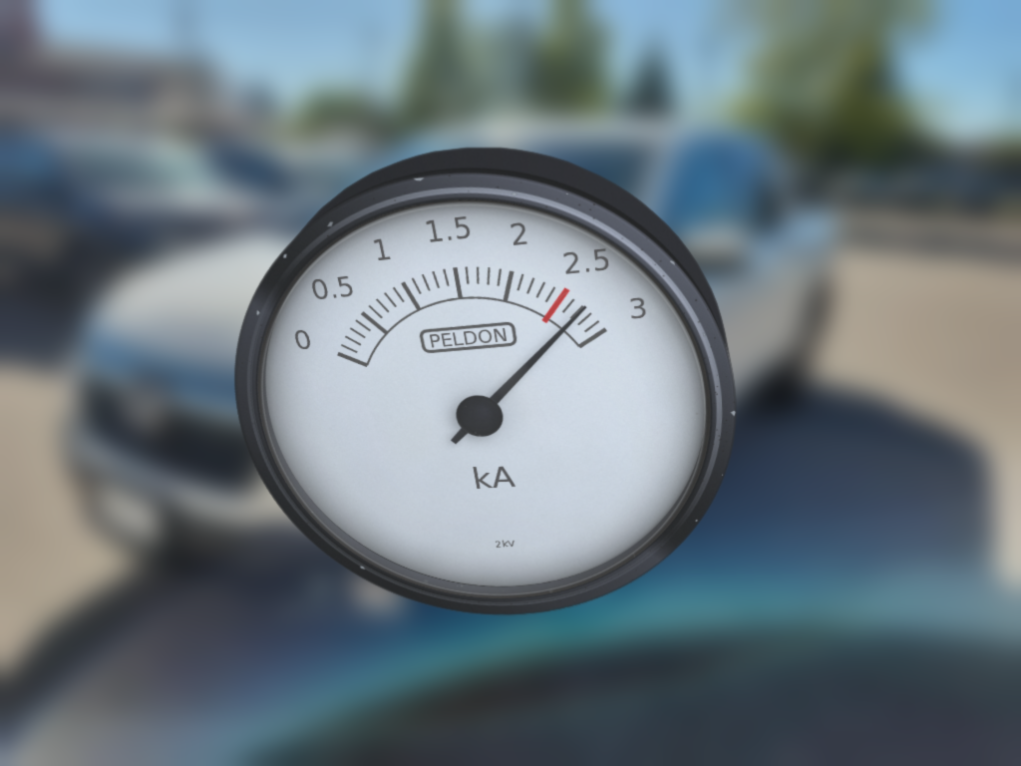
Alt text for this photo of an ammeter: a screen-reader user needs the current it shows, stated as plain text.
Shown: 2.7 kA
